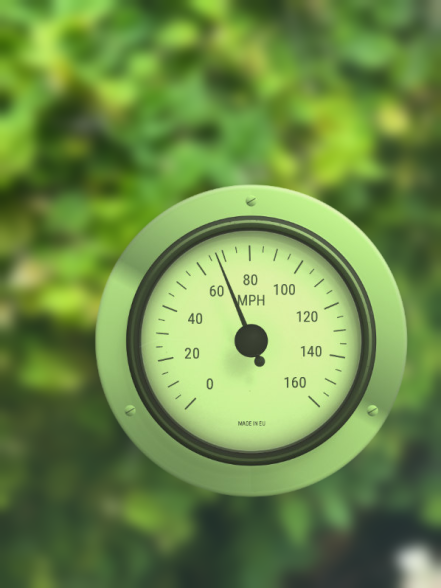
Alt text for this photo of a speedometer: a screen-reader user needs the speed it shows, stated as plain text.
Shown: 67.5 mph
